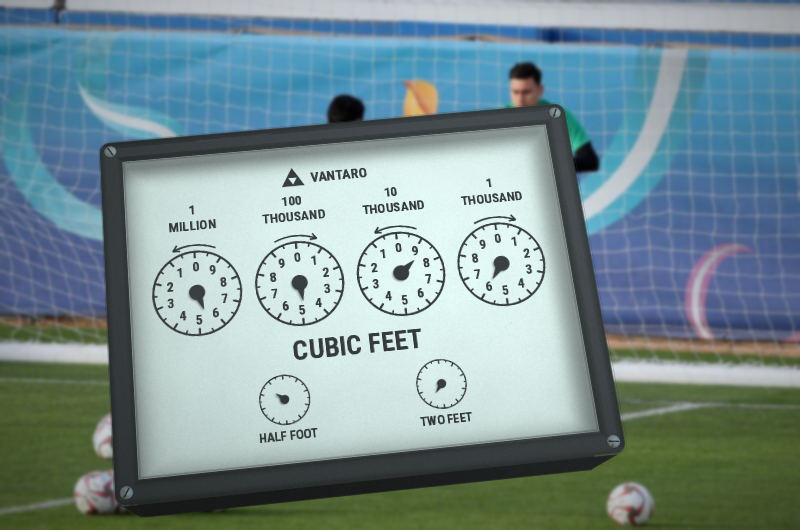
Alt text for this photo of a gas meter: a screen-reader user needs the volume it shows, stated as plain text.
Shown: 548600 ft³
